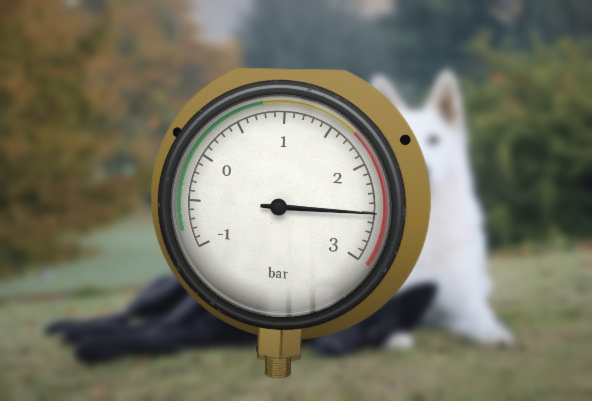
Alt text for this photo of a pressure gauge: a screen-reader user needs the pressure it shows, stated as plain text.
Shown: 2.5 bar
